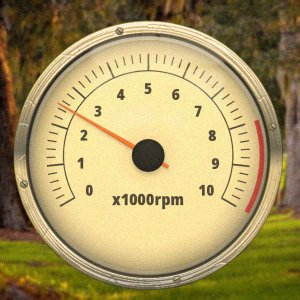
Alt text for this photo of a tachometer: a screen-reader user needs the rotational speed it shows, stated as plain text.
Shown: 2500 rpm
